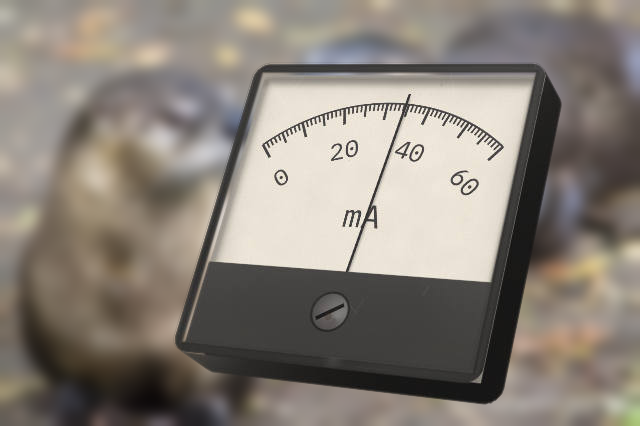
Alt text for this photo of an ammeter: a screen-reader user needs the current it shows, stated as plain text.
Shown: 35 mA
